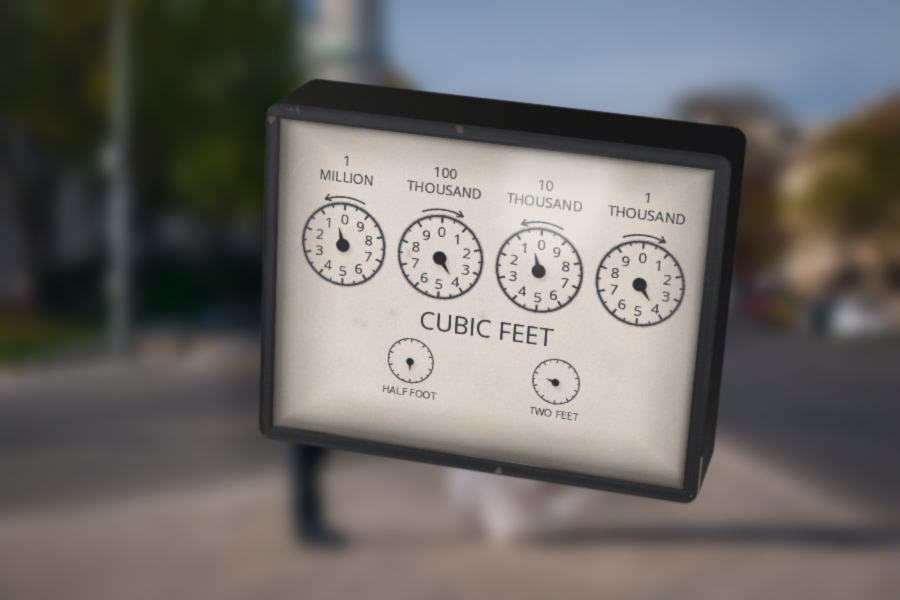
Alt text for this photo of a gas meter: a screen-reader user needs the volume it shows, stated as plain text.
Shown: 40400 ft³
